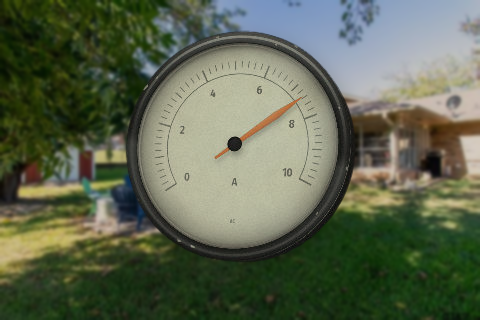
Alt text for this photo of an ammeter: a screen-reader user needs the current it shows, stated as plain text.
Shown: 7.4 A
